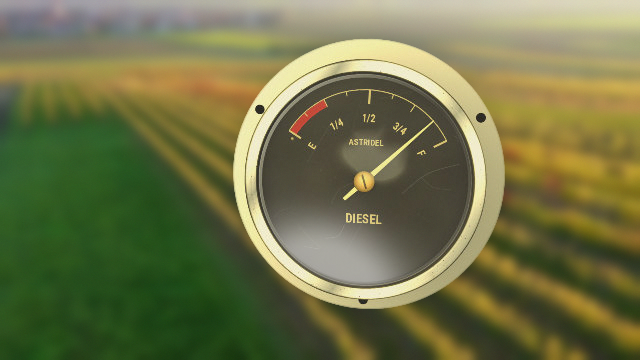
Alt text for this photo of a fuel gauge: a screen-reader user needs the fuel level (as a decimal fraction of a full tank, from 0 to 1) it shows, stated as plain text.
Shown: 0.875
